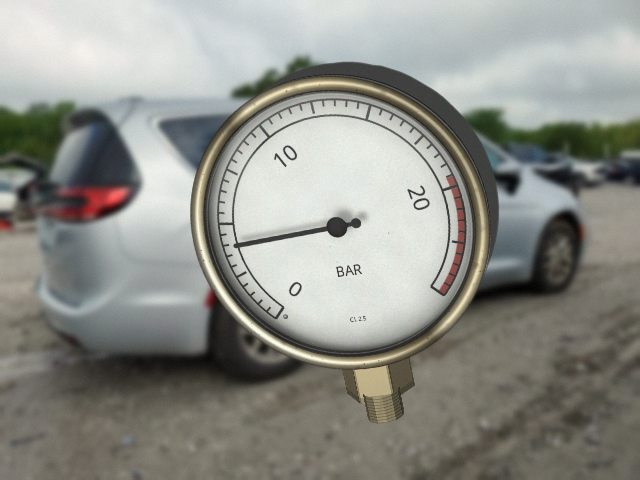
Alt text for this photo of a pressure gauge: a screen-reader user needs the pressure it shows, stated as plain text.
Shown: 4 bar
